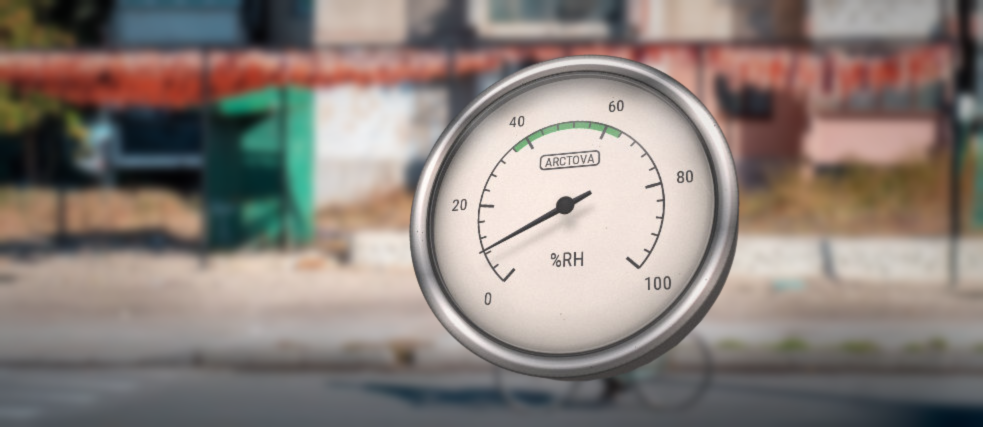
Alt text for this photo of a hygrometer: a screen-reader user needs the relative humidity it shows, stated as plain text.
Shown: 8 %
